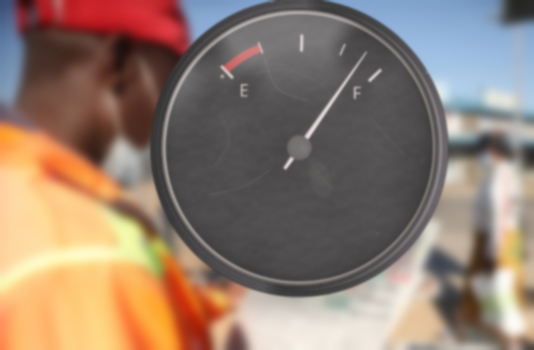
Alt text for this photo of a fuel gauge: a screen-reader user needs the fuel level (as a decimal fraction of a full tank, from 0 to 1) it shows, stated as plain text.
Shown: 0.875
